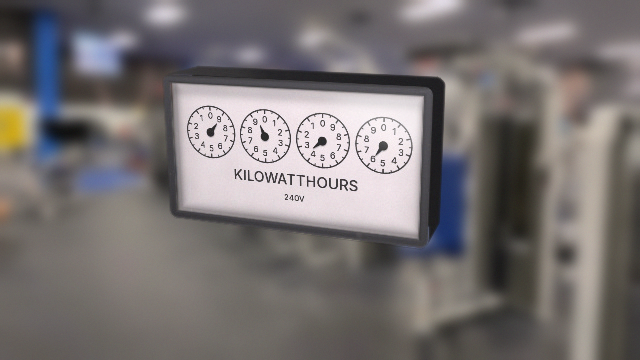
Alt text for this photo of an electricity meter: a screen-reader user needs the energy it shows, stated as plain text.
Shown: 8936 kWh
